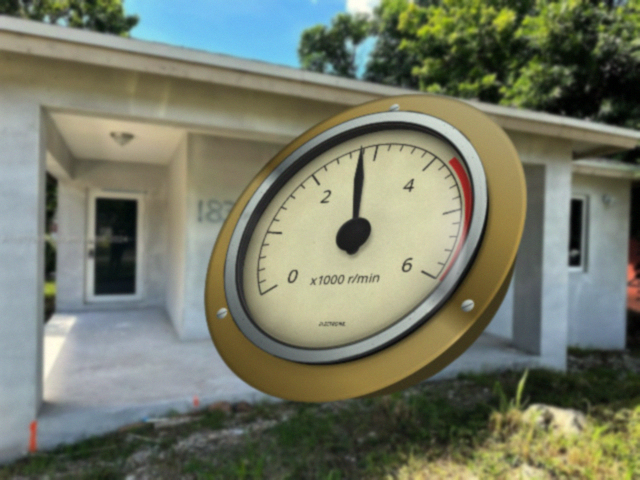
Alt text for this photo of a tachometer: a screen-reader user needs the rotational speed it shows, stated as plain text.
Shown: 2800 rpm
